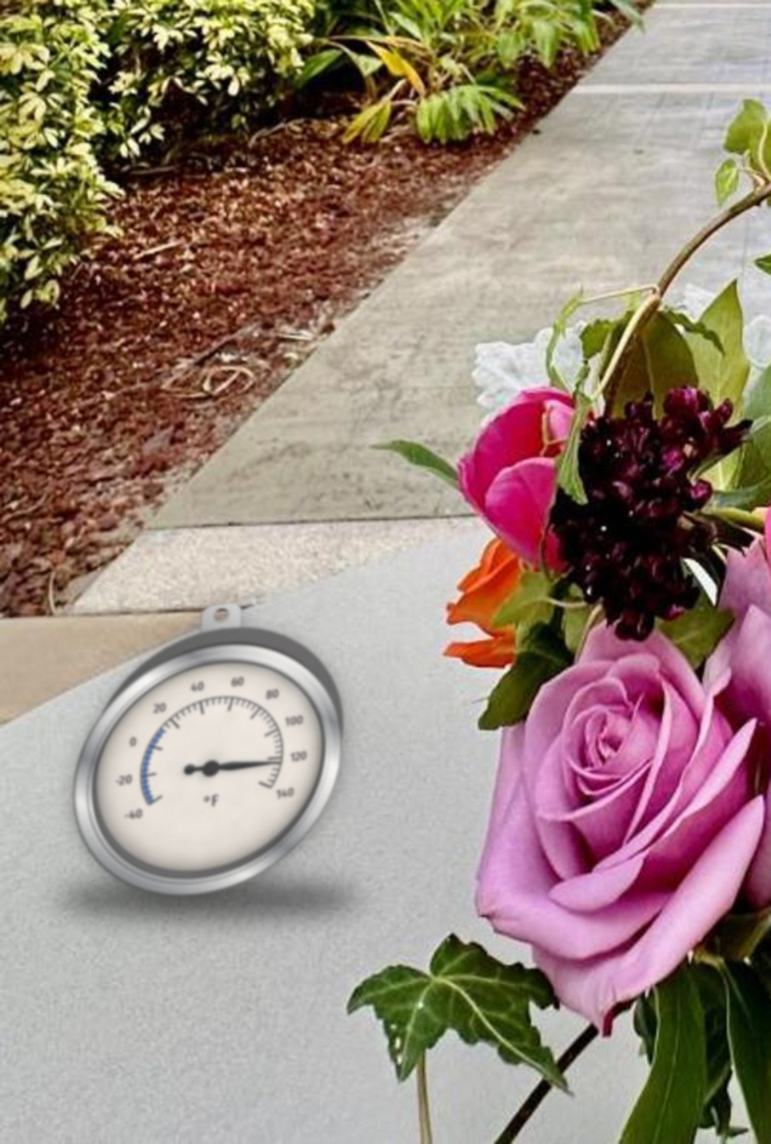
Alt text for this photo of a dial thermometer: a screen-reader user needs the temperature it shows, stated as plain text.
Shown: 120 °F
